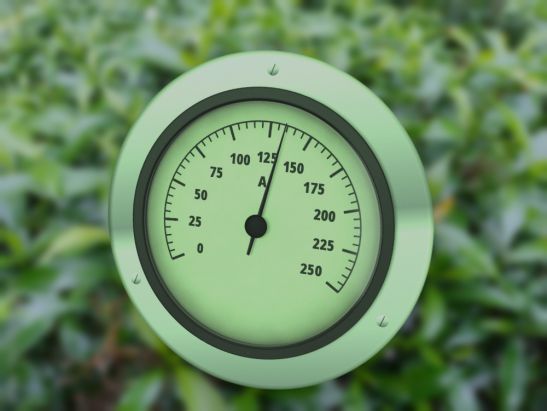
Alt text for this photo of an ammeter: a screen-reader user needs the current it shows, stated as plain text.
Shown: 135 A
